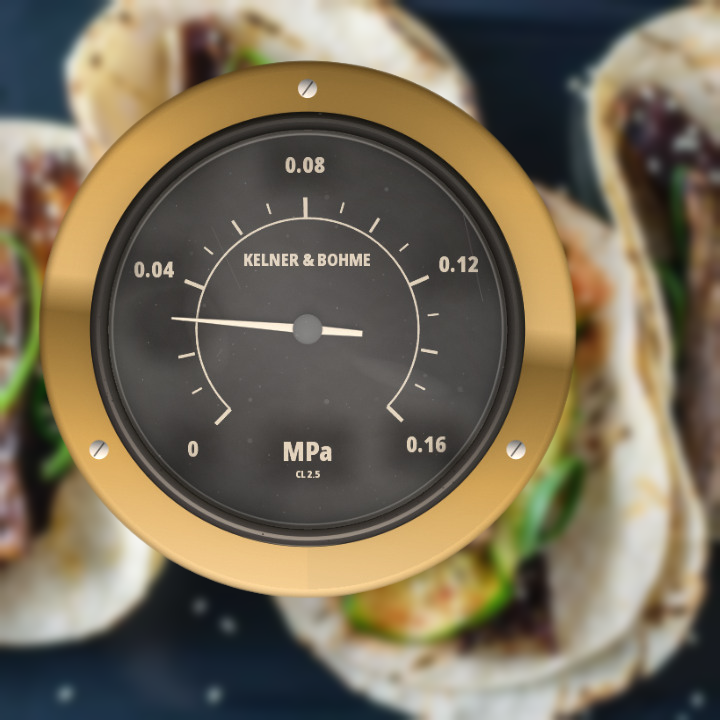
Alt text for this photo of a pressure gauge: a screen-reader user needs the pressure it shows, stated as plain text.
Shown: 0.03 MPa
